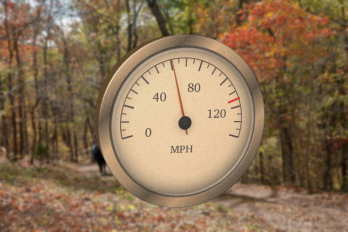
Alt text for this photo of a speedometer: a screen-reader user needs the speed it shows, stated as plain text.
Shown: 60 mph
